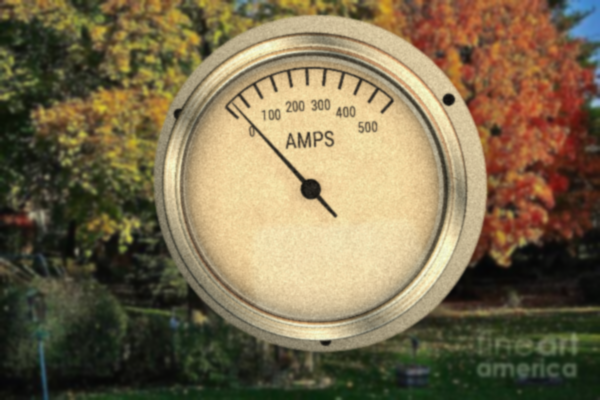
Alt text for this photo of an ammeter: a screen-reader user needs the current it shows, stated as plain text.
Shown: 25 A
